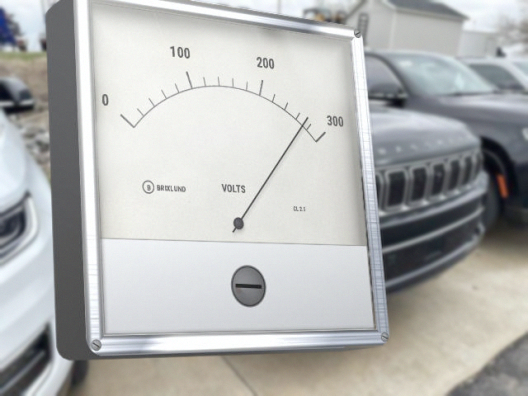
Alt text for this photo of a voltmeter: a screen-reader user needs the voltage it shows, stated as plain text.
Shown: 270 V
